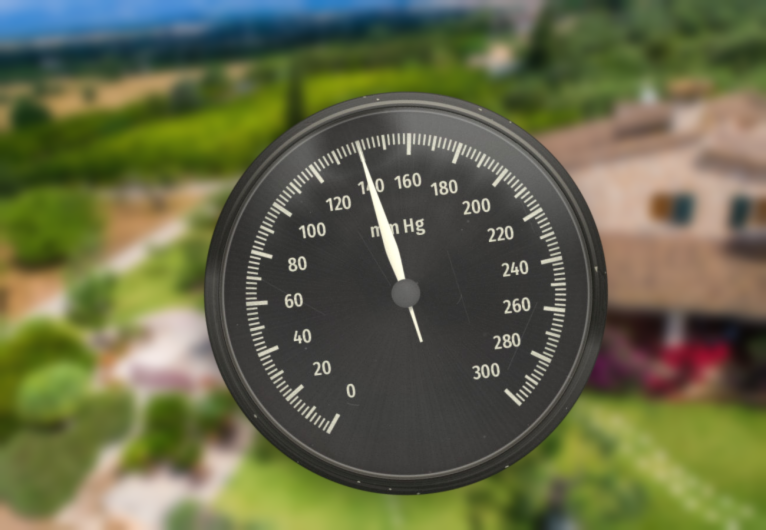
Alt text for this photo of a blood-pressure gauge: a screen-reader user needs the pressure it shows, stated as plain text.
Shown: 140 mmHg
